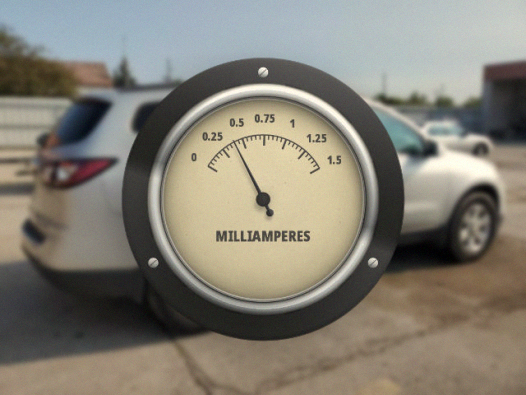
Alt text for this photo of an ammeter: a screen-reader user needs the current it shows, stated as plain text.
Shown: 0.4 mA
